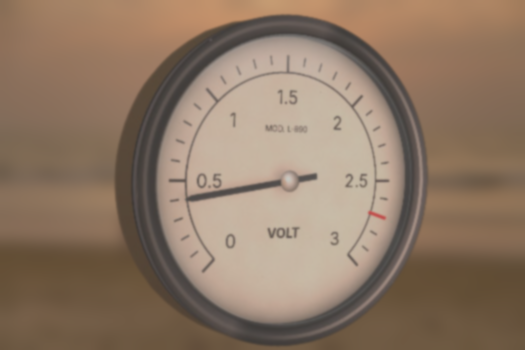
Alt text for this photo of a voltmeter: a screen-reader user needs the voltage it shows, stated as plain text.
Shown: 0.4 V
